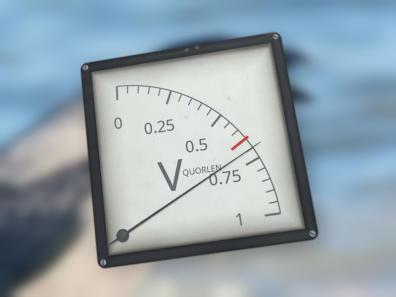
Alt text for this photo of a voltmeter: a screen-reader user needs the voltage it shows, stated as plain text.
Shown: 0.7 V
